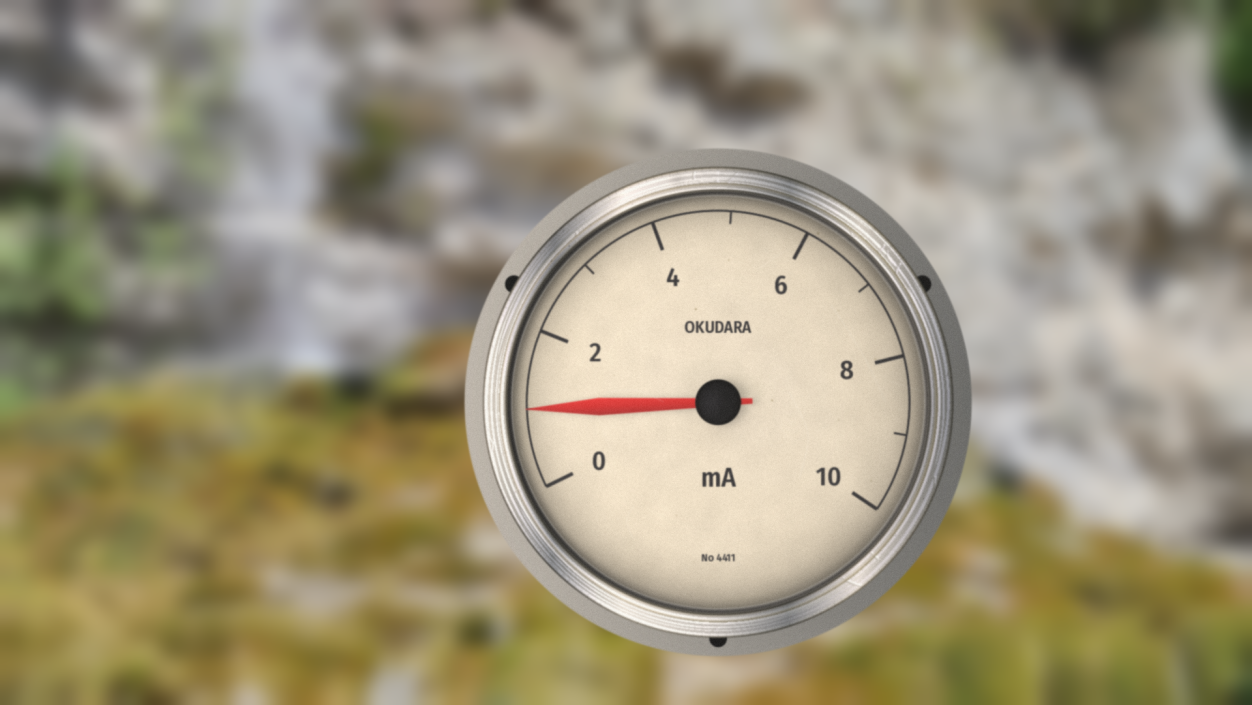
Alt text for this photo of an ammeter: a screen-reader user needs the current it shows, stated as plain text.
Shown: 1 mA
